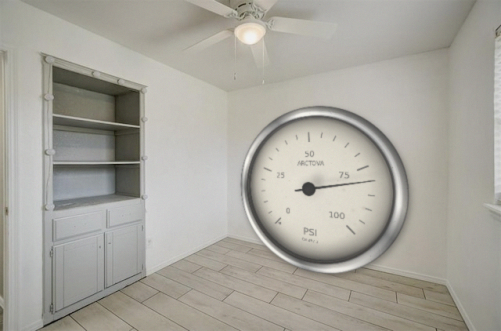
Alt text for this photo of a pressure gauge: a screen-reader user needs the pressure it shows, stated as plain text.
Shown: 80 psi
